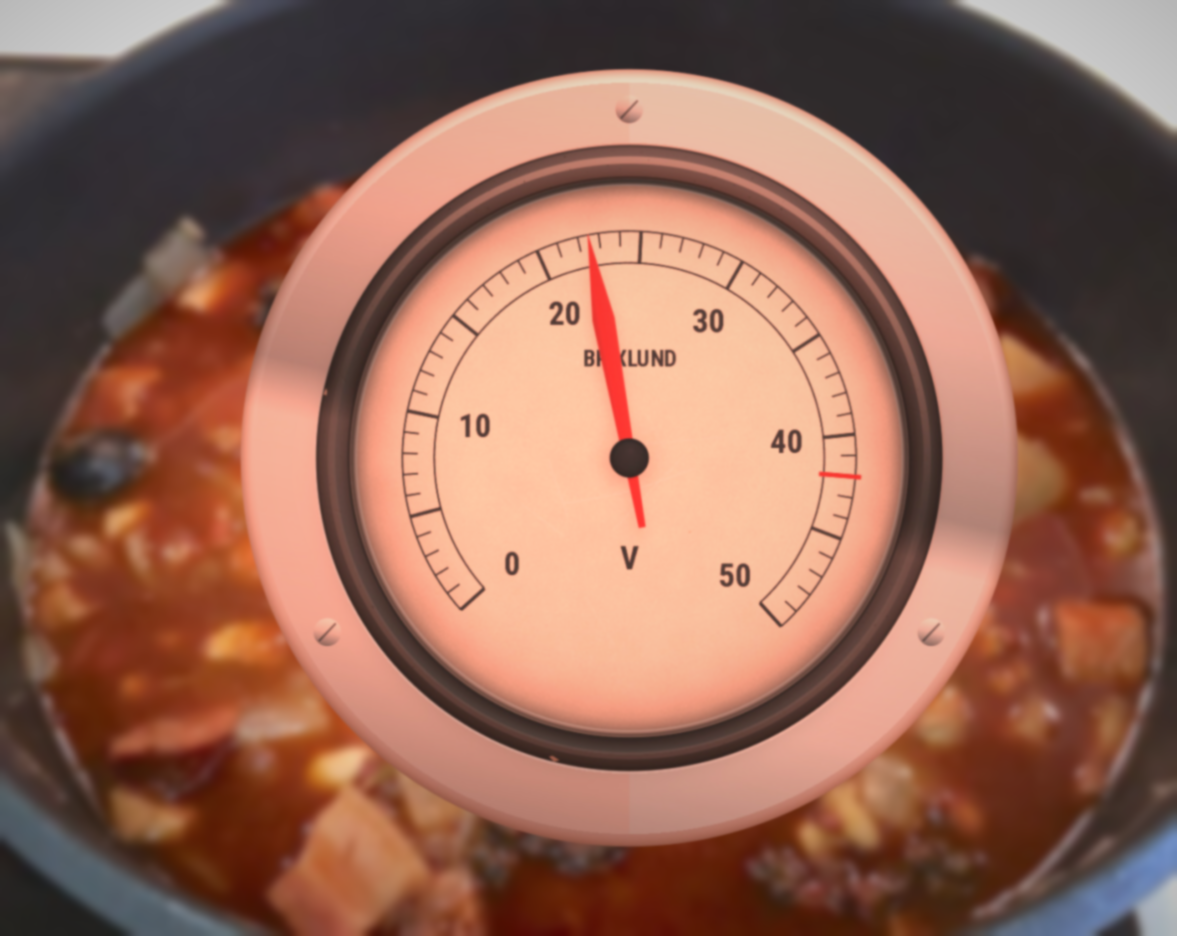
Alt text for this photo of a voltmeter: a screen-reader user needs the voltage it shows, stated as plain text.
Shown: 22.5 V
